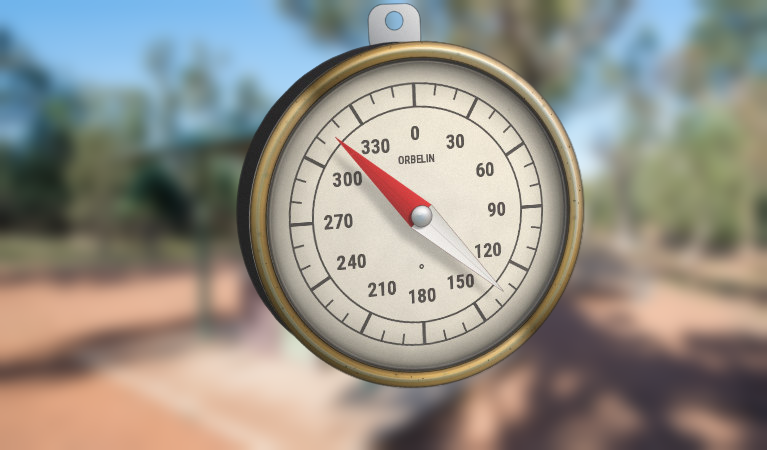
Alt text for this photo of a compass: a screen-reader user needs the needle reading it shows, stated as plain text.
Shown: 315 °
